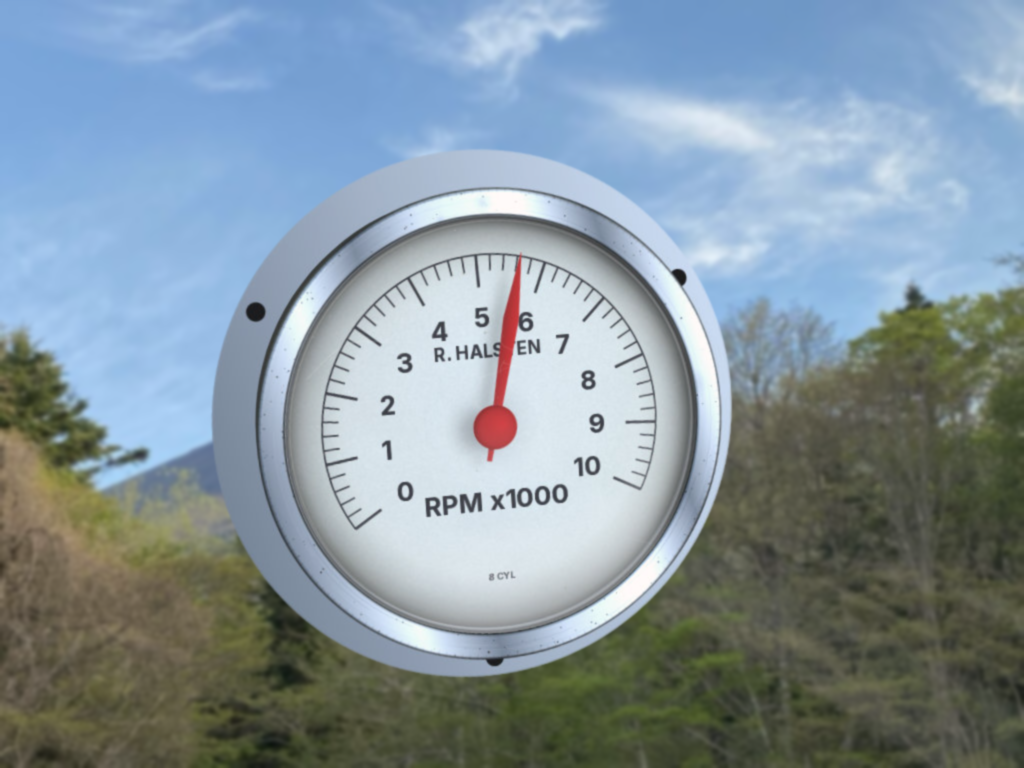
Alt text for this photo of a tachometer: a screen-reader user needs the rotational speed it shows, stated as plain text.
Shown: 5600 rpm
